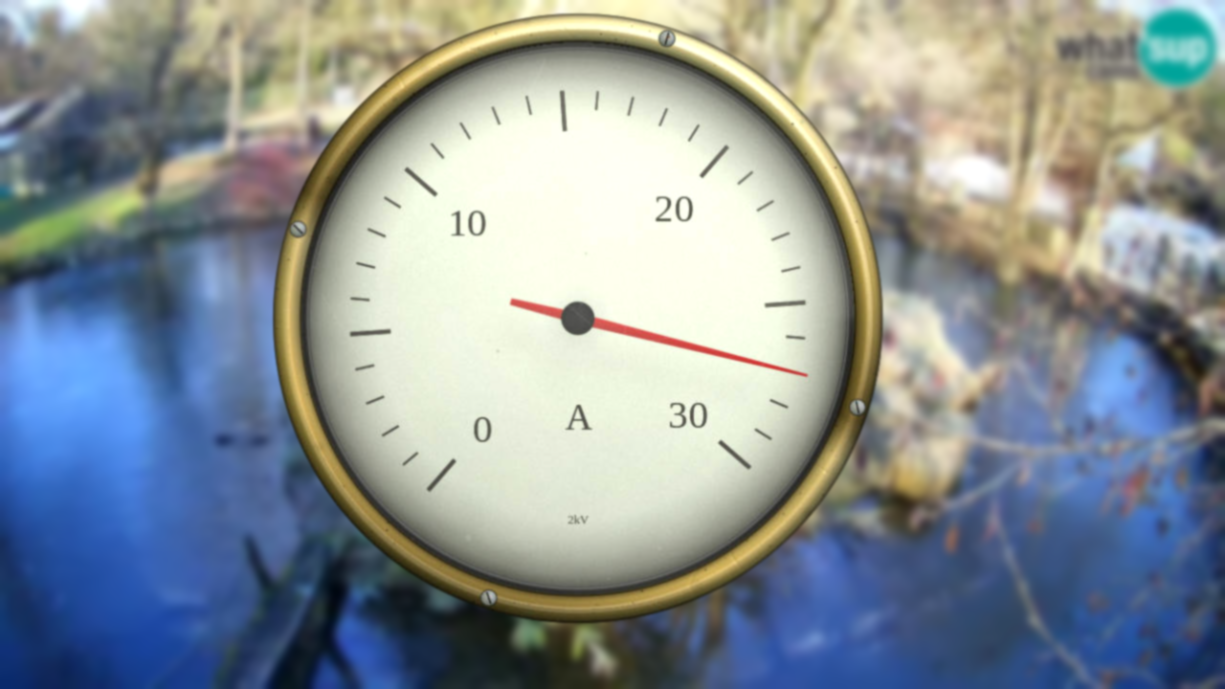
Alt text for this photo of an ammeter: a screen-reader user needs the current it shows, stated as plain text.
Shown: 27 A
